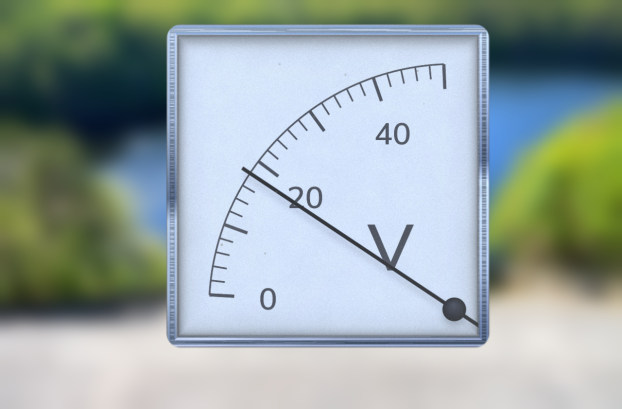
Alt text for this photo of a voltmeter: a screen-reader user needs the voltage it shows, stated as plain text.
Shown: 18 V
